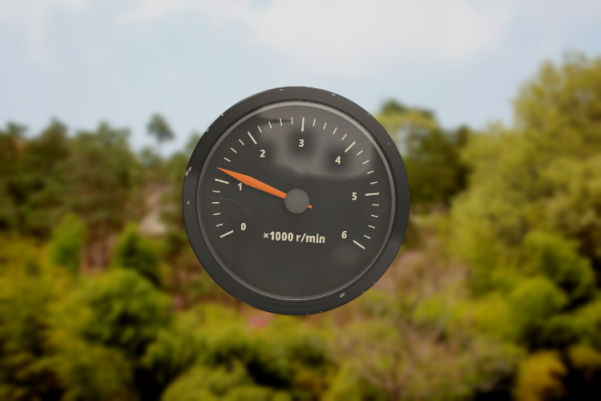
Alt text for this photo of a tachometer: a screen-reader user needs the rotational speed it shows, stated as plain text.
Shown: 1200 rpm
